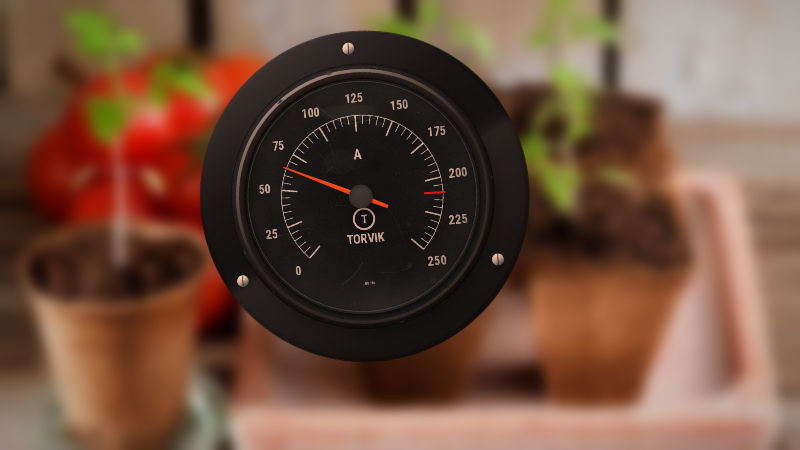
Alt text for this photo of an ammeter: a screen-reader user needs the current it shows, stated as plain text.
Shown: 65 A
